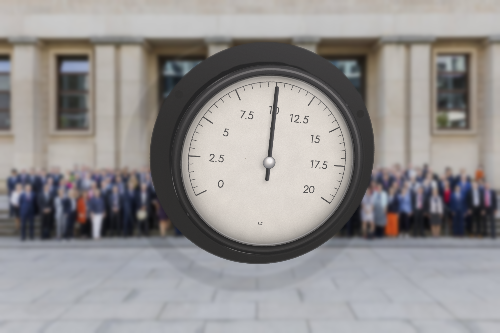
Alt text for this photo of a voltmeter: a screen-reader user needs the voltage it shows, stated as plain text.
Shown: 10 V
